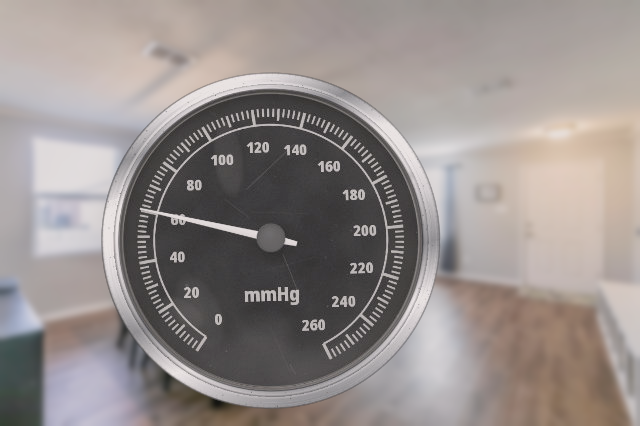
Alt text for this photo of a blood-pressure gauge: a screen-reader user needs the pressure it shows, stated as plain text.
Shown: 60 mmHg
